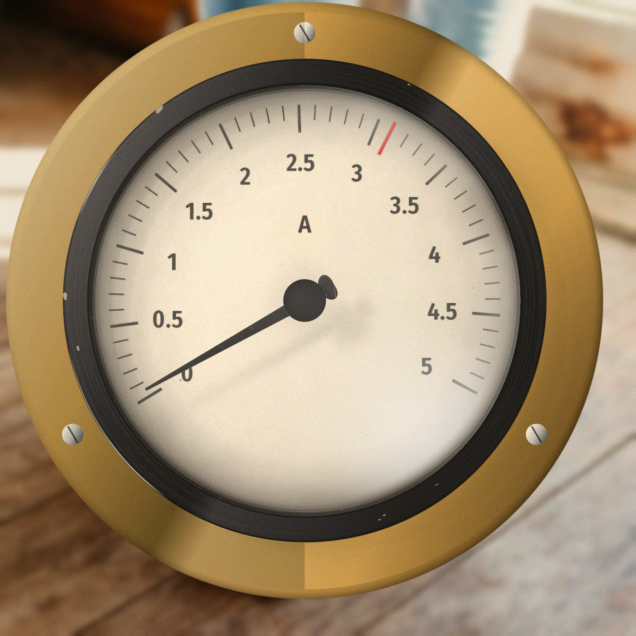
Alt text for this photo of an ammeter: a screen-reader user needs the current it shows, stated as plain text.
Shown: 0.05 A
